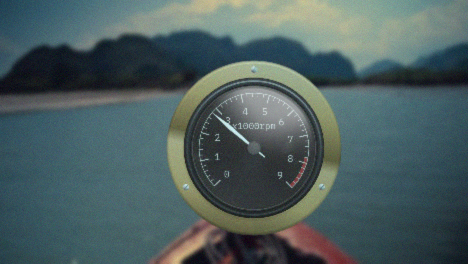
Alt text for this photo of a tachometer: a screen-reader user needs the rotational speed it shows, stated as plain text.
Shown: 2800 rpm
